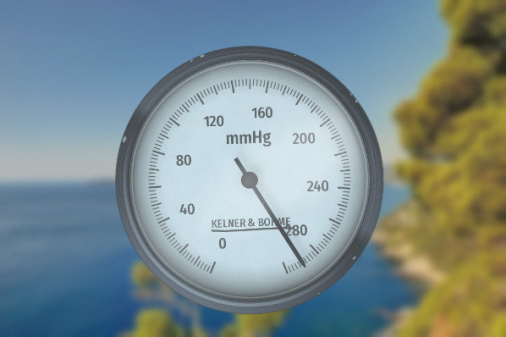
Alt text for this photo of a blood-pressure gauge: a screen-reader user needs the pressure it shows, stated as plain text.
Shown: 290 mmHg
